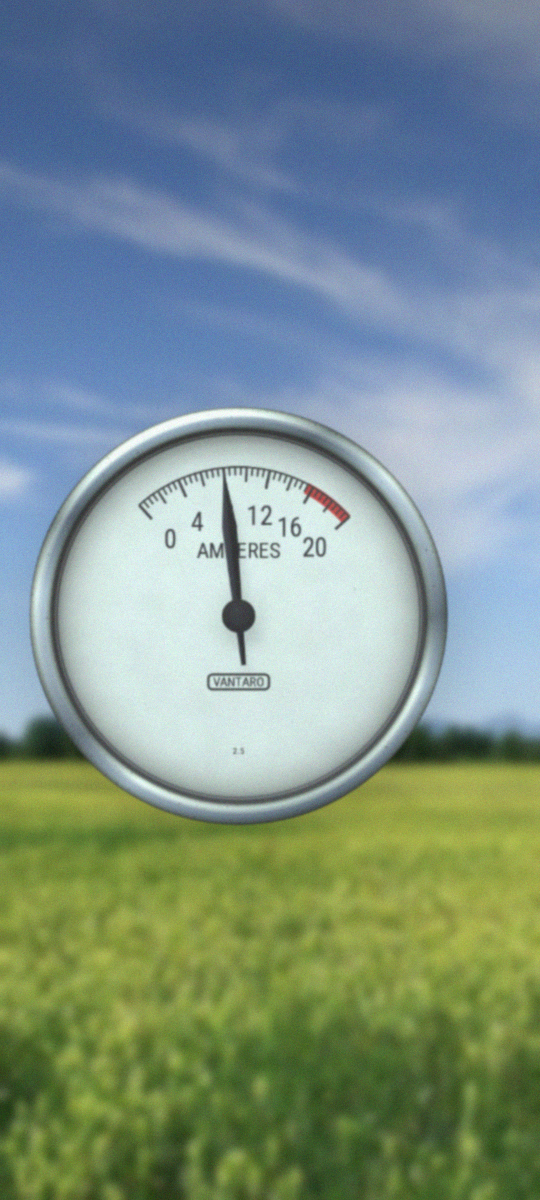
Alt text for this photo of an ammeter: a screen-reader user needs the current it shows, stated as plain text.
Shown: 8 A
